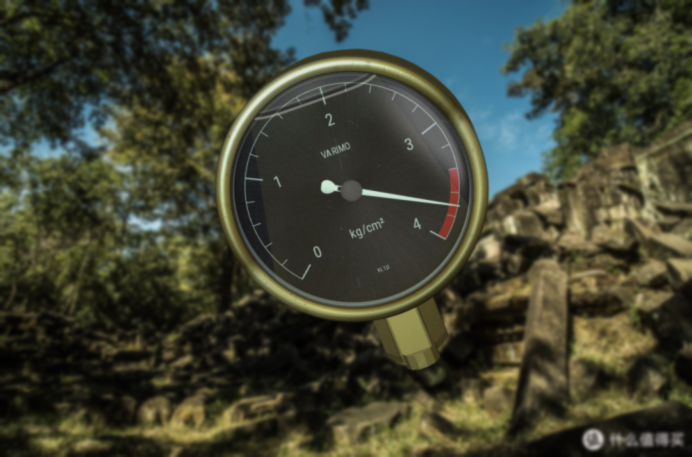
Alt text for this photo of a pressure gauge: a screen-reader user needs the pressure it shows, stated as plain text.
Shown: 3.7 kg/cm²
